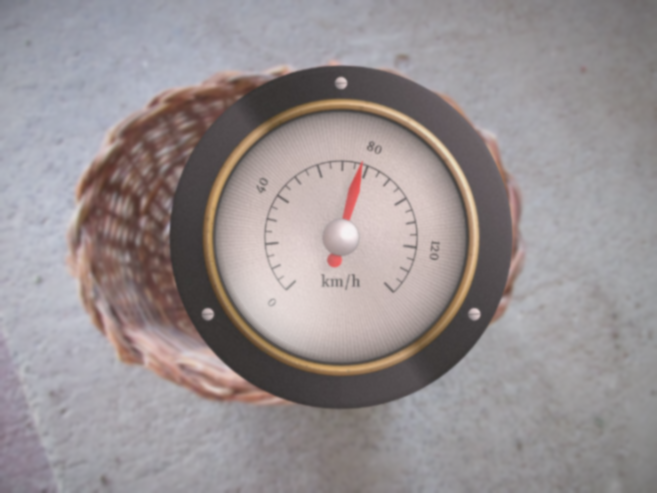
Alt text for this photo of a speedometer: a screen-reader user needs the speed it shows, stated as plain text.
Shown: 77.5 km/h
